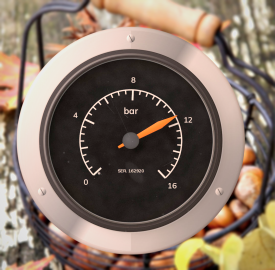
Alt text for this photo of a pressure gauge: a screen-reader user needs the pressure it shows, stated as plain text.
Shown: 11.5 bar
